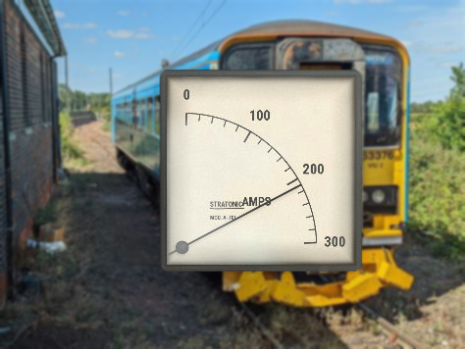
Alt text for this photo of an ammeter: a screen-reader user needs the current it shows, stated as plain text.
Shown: 210 A
